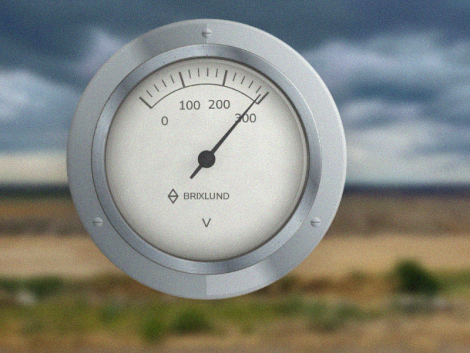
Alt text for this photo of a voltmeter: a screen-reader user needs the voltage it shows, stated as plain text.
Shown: 290 V
